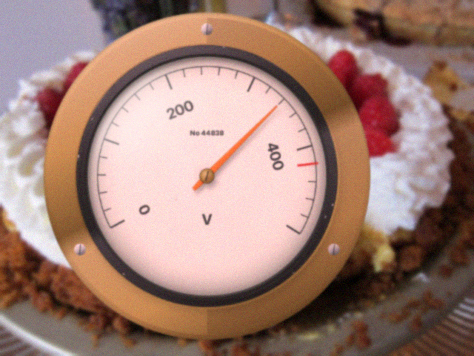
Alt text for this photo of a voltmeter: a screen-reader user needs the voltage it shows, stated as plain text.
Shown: 340 V
